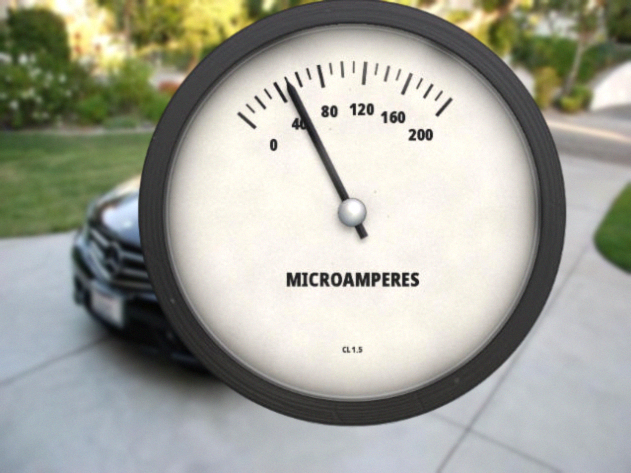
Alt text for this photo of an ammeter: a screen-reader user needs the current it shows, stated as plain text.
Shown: 50 µA
